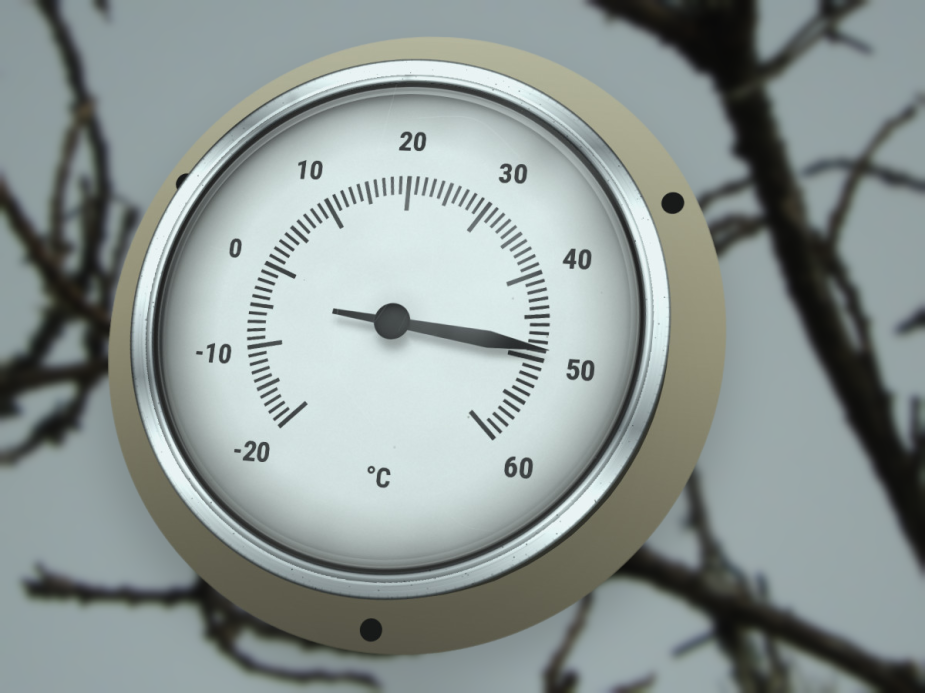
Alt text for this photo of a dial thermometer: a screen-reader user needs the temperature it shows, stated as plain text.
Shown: 49 °C
